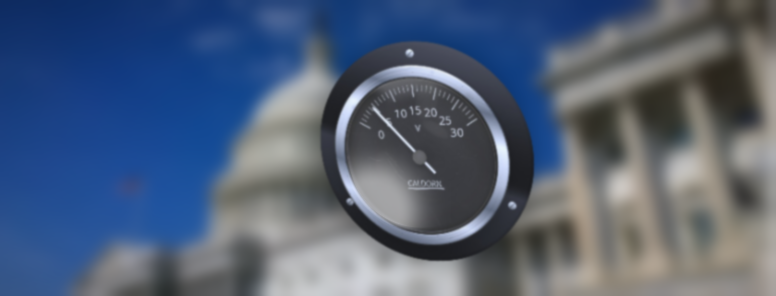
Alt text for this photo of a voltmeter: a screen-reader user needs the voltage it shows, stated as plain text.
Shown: 5 V
